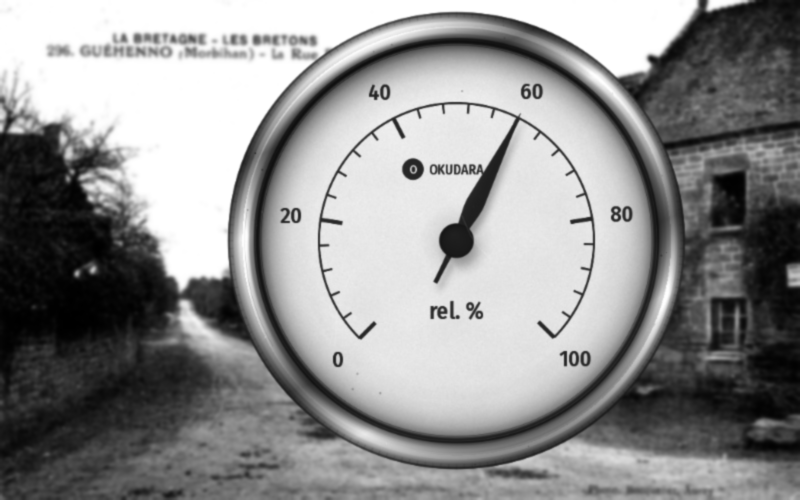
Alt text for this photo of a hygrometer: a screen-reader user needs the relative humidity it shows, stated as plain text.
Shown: 60 %
